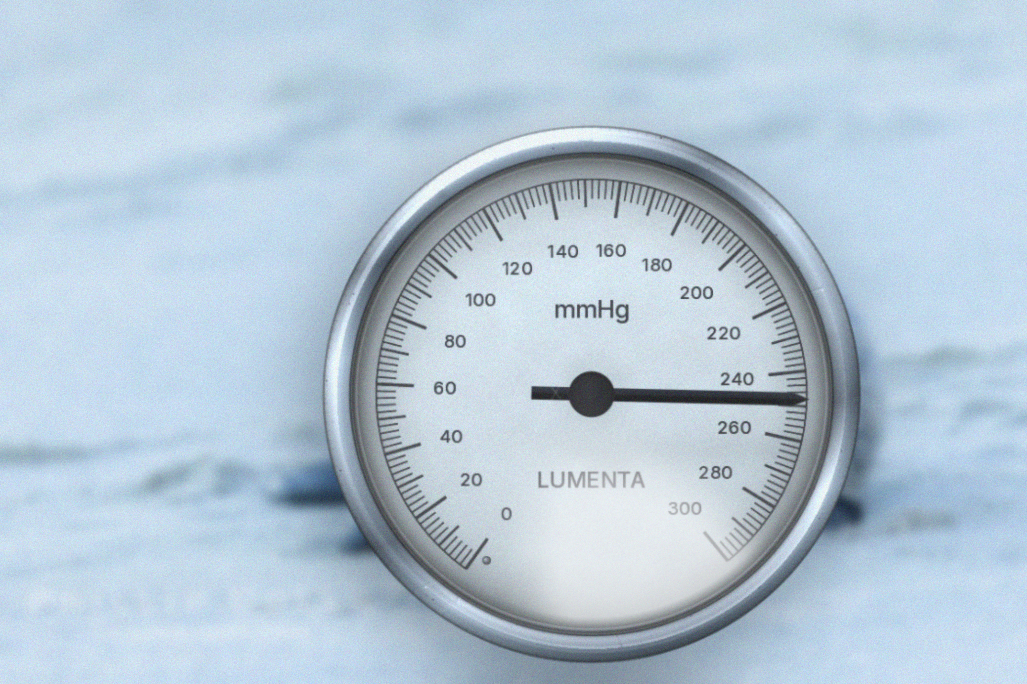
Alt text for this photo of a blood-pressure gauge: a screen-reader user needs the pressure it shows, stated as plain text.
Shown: 248 mmHg
